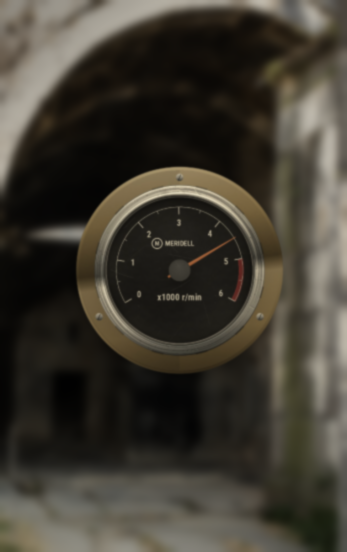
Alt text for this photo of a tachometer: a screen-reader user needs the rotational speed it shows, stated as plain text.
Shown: 4500 rpm
